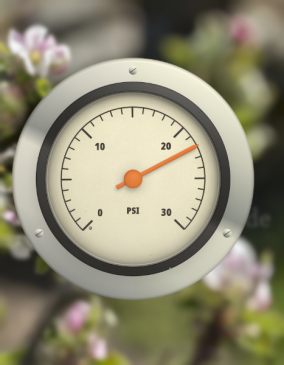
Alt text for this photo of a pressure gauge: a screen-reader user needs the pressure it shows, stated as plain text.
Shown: 22 psi
